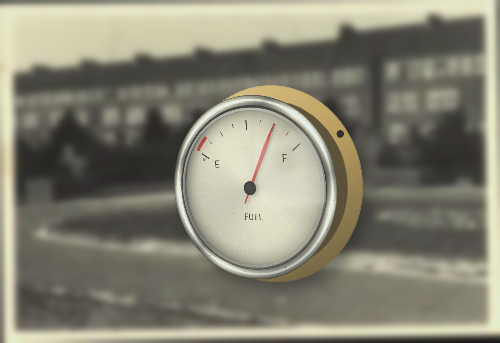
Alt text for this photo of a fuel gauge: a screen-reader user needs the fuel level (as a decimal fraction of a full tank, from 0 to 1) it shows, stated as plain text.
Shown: 0.75
